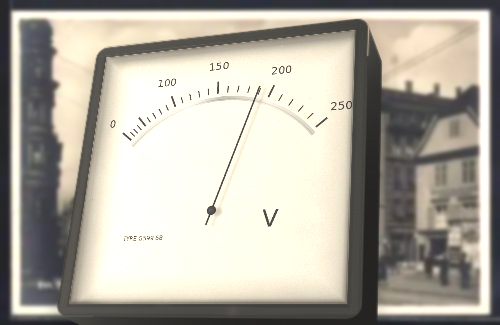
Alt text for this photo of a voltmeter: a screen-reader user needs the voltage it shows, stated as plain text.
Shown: 190 V
